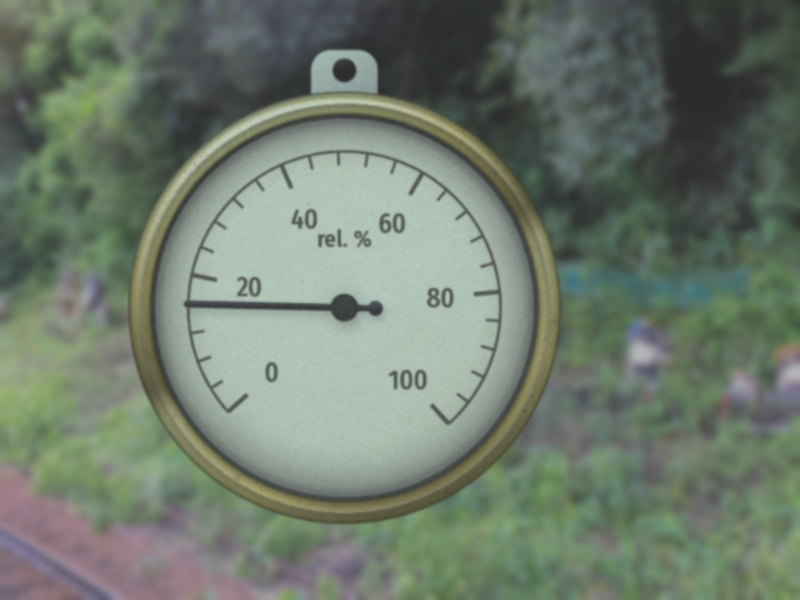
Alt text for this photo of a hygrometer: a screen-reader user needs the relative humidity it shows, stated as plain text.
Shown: 16 %
